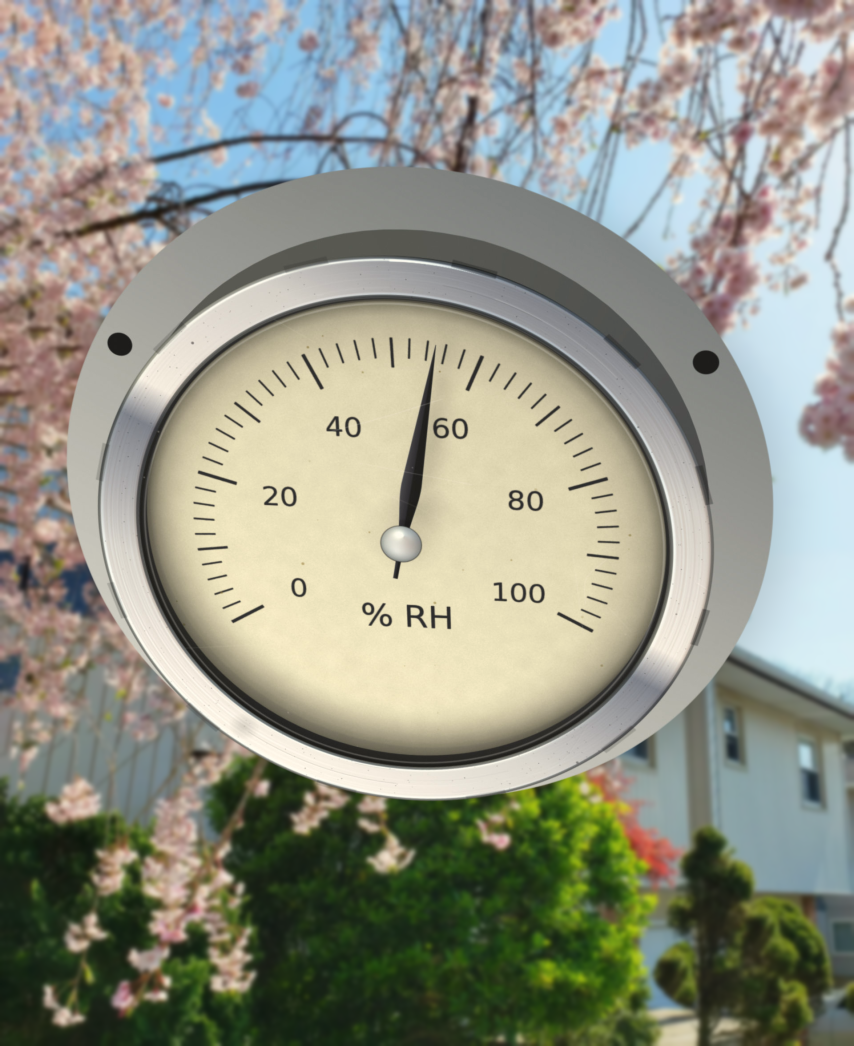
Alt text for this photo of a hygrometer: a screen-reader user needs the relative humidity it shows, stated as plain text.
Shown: 55 %
